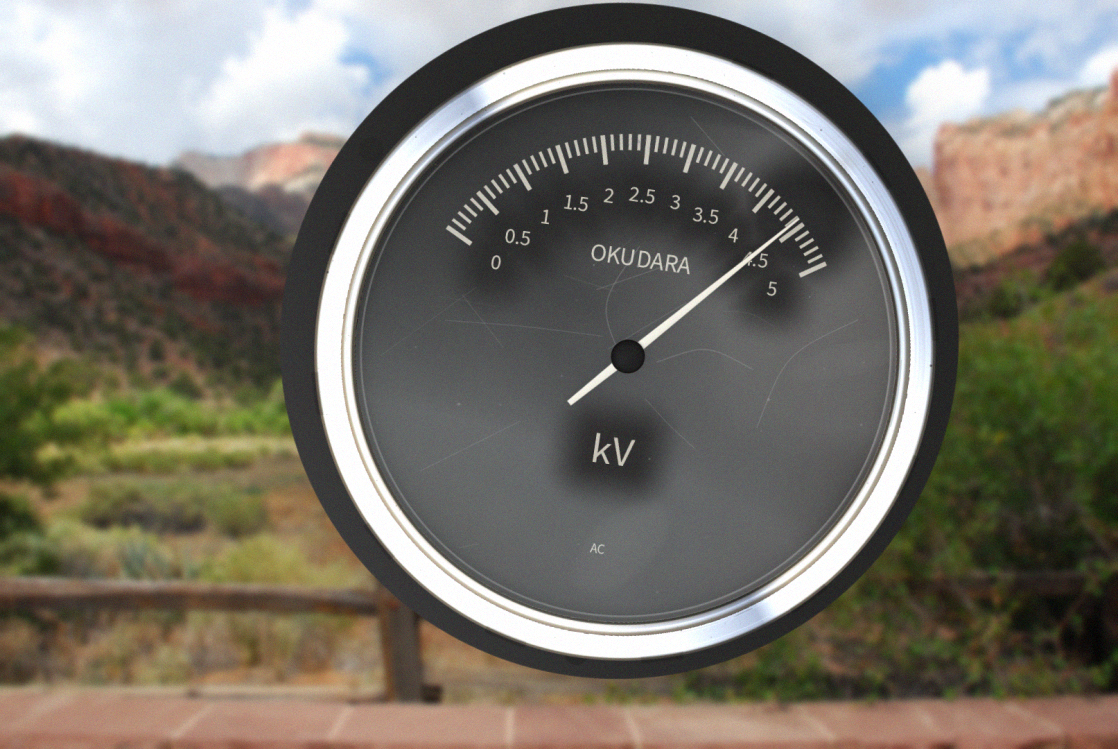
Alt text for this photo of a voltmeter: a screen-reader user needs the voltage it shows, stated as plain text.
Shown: 4.4 kV
